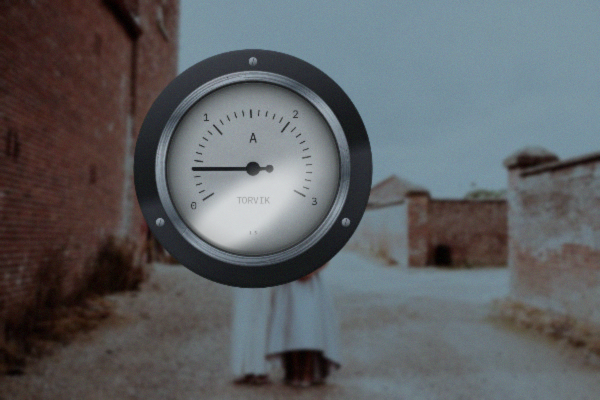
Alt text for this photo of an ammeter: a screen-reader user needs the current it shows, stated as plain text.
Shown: 0.4 A
